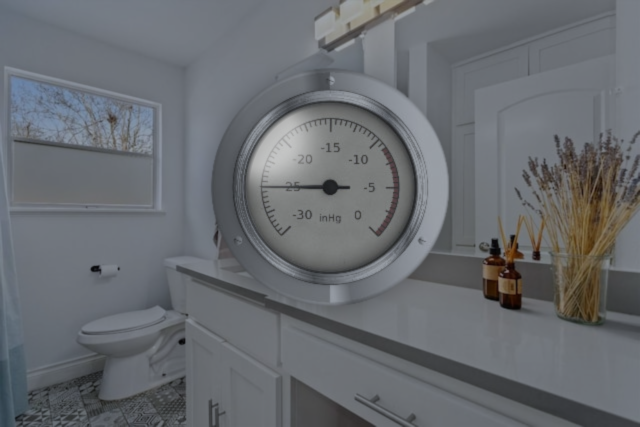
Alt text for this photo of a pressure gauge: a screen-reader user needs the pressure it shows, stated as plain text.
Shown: -25 inHg
